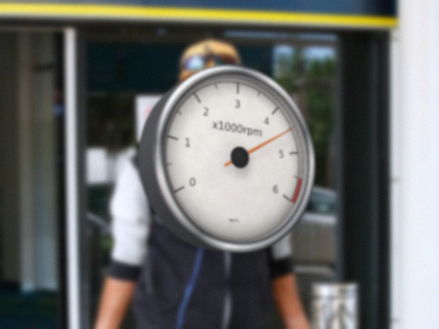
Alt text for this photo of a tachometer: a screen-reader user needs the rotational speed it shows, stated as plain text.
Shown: 4500 rpm
